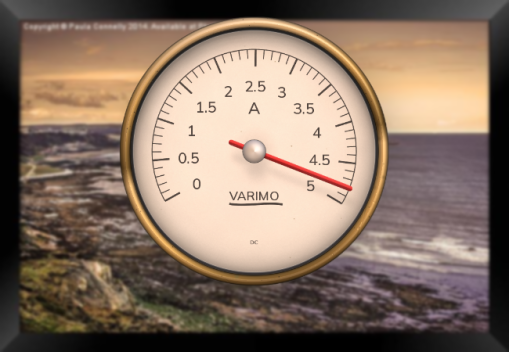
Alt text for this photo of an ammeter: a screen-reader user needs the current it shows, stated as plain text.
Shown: 4.8 A
